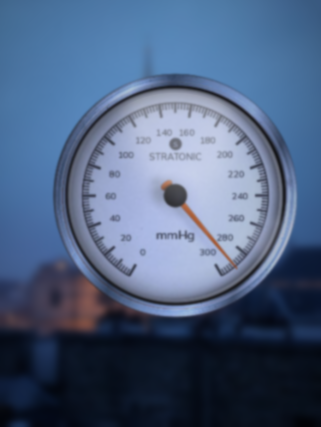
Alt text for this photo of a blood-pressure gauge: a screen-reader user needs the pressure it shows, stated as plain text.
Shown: 290 mmHg
